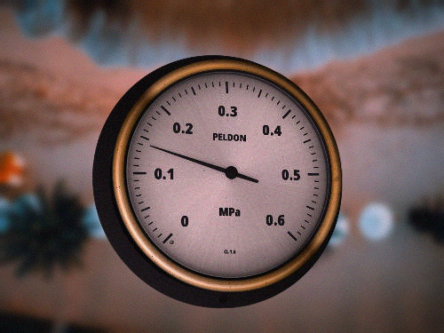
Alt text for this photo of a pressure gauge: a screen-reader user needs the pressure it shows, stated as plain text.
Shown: 0.14 MPa
